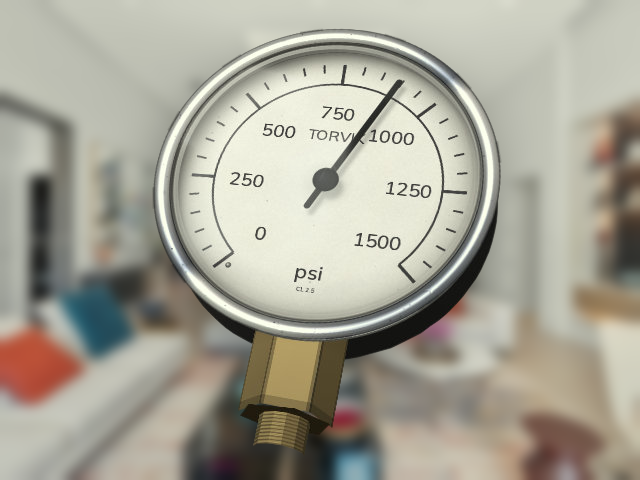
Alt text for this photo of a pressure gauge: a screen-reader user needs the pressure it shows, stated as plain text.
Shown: 900 psi
